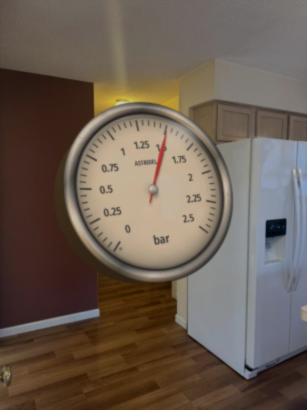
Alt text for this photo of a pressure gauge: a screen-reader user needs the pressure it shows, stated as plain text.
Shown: 1.5 bar
